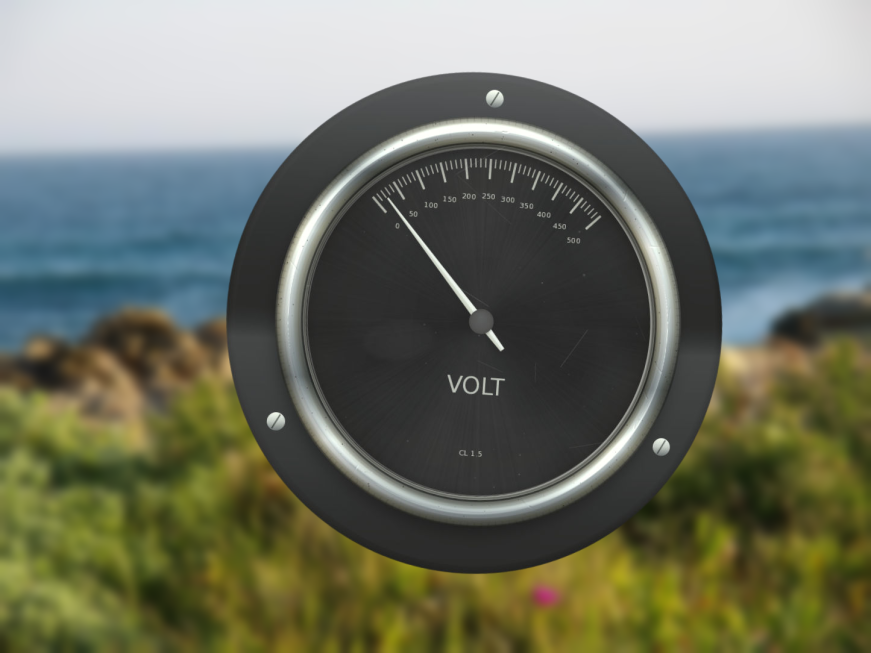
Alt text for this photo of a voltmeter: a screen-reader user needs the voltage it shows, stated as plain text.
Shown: 20 V
